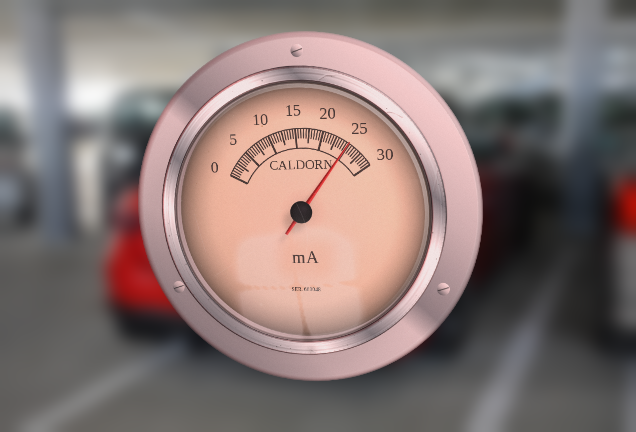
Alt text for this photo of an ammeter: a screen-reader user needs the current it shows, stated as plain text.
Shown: 25 mA
